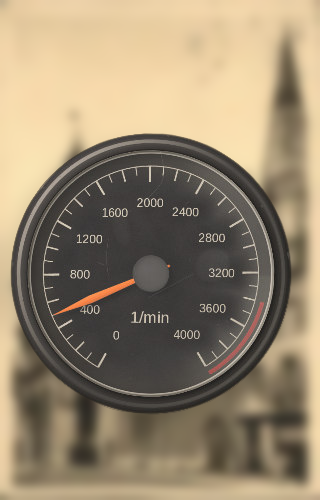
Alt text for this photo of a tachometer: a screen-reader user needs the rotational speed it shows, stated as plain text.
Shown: 500 rpm
